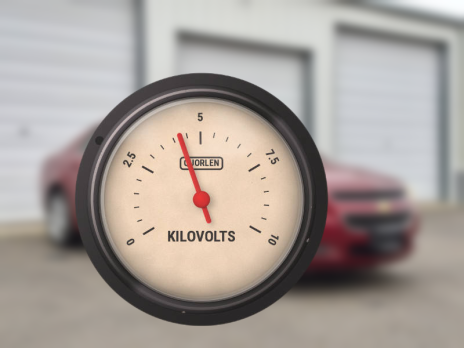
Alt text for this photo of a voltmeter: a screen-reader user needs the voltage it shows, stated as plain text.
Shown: 4.25 kV
